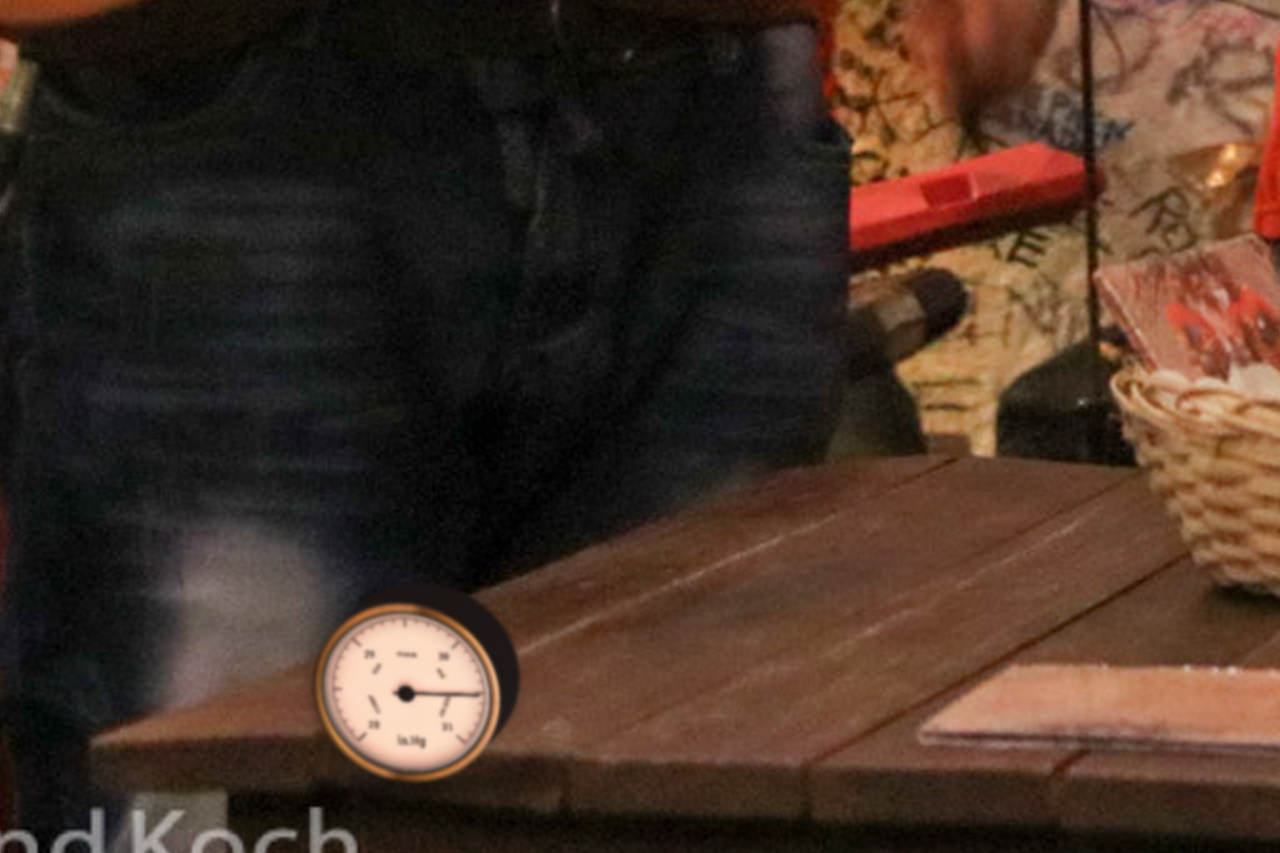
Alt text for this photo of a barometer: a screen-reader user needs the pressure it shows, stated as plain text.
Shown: 30.5 inHg
